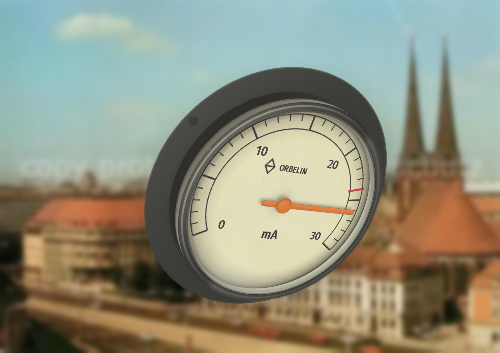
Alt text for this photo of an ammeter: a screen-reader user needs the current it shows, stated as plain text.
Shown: 26 mA
